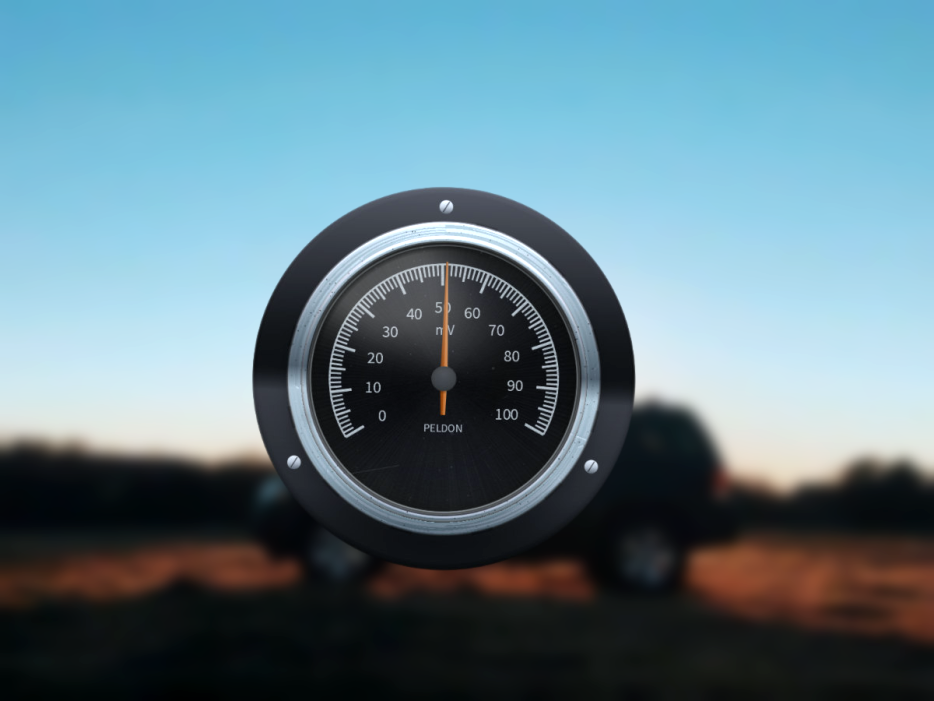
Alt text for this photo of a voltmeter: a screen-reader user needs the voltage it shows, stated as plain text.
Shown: 51 mV
